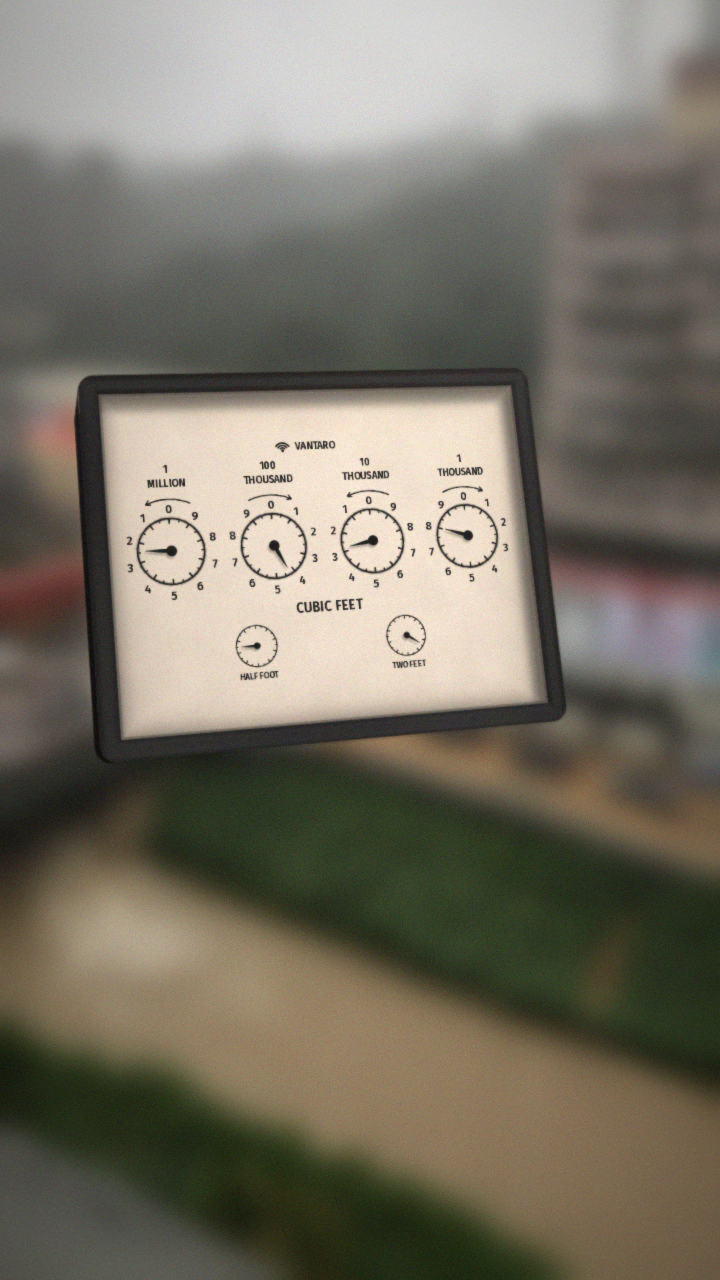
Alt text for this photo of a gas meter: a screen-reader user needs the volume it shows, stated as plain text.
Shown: 242800 ft³
